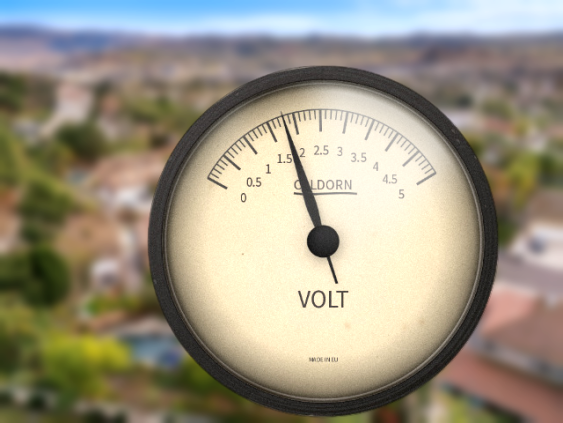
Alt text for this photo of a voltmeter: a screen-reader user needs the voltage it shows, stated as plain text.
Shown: 1.8 V
